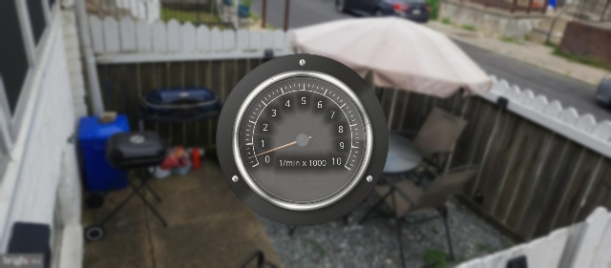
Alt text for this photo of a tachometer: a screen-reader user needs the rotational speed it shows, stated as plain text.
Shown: 400 rpm
